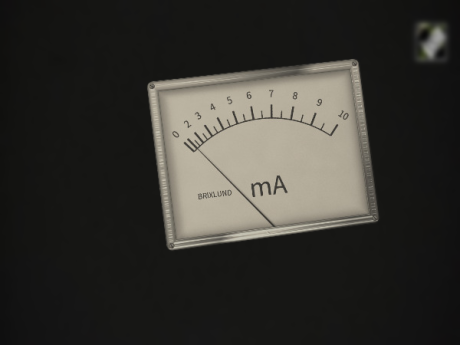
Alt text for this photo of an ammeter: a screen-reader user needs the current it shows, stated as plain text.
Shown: 1 mA
